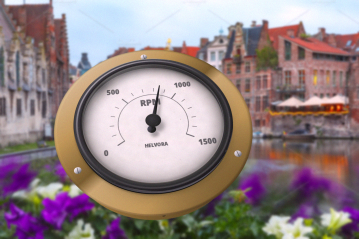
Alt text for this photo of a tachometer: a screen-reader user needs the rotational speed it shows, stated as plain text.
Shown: 850 rpm
